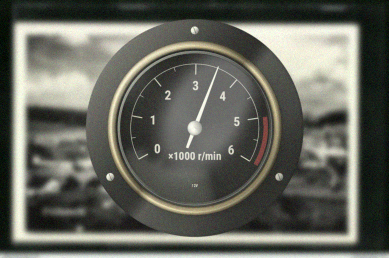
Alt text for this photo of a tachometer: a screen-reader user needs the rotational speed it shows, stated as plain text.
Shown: 3500 rpm
